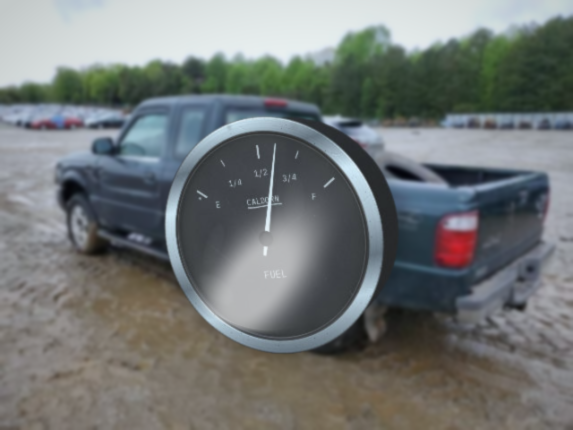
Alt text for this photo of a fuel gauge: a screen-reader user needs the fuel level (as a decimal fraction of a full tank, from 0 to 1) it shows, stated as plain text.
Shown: 0.625
